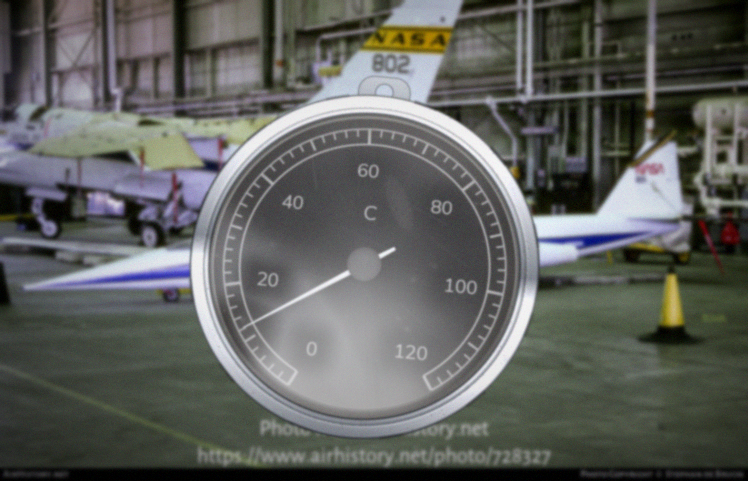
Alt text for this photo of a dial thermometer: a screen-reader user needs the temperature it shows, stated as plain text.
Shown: 12 °C
